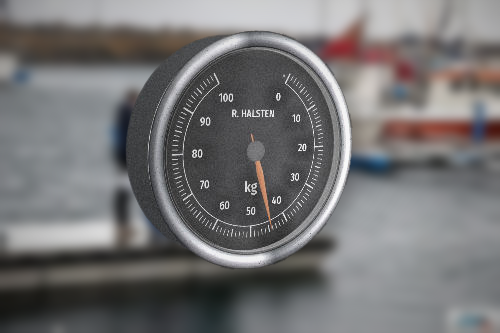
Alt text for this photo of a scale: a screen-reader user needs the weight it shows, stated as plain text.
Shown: 45 kg
